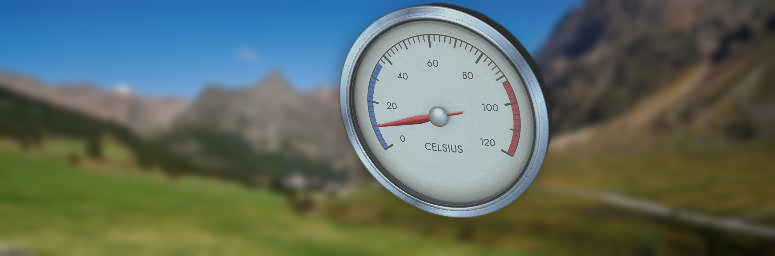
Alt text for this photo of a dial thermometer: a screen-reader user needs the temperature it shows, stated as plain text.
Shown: 10 °C
